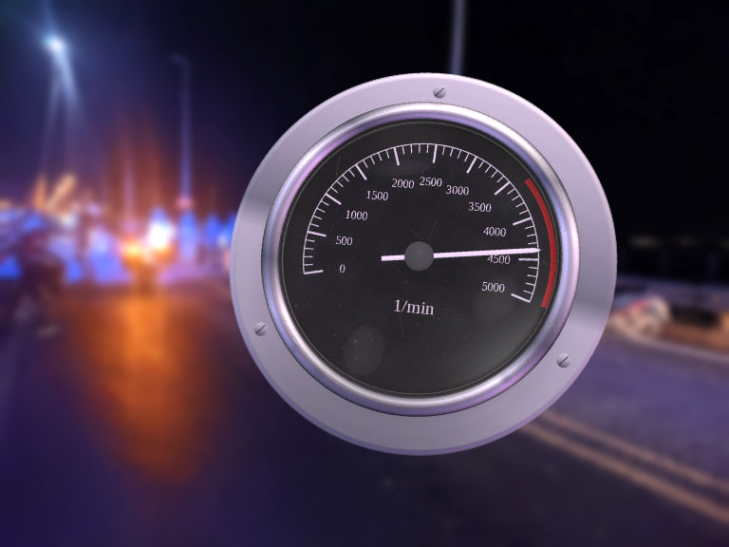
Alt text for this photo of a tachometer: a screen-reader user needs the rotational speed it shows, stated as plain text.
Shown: 4400 rpm
